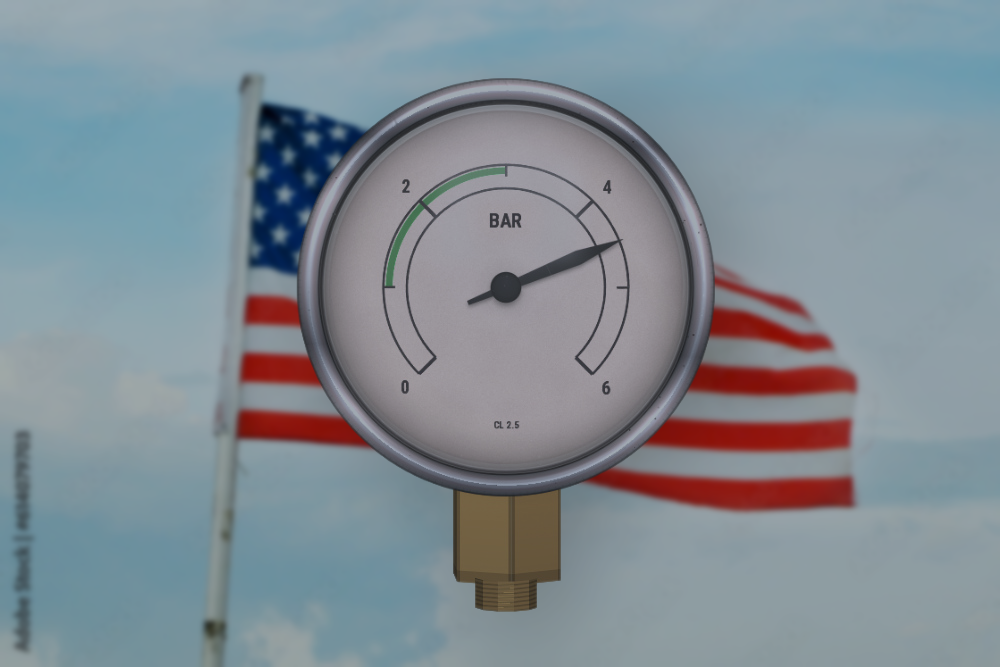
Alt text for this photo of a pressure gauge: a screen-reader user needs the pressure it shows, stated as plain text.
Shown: 4.5 bar
